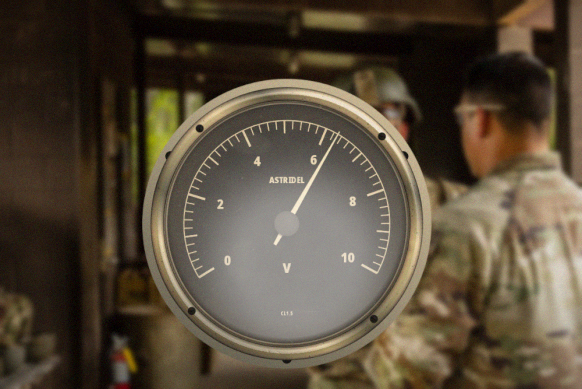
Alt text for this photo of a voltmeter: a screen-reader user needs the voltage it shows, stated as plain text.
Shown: 6.3 V
